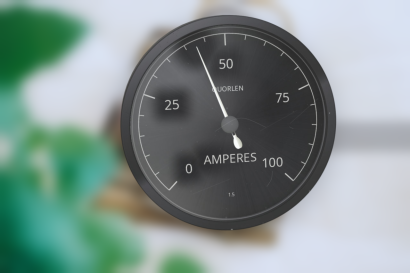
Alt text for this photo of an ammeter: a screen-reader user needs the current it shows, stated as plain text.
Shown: 42.5 A
